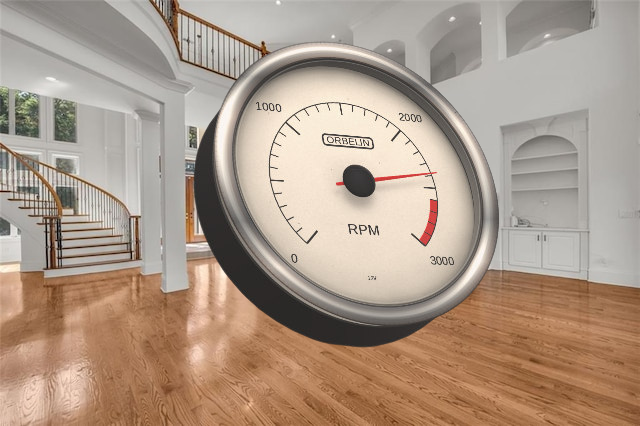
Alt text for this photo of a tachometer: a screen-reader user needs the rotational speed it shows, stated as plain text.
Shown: 2400 rpm
